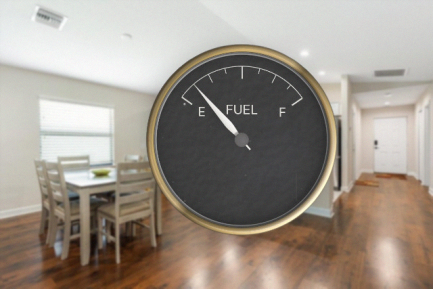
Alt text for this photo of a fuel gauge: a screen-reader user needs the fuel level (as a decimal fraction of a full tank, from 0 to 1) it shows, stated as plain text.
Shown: 0.125
